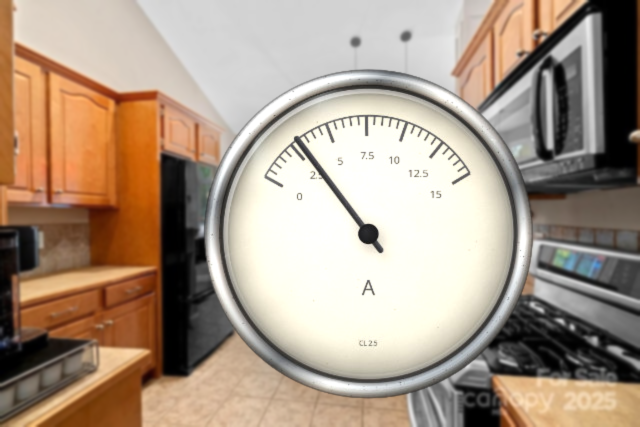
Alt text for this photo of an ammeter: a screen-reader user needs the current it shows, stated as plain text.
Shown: 3 A
